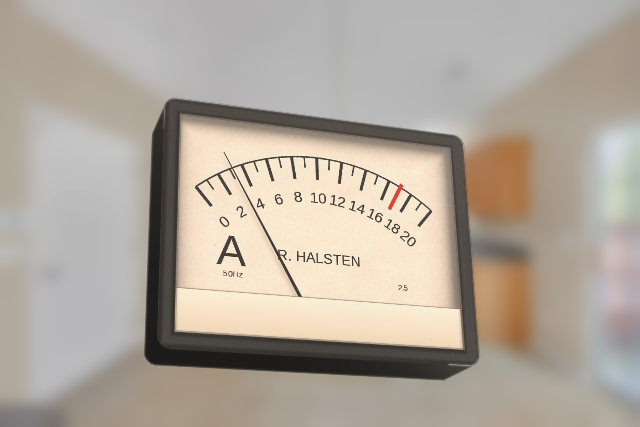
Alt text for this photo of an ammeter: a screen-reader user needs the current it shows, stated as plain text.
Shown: 3 A
